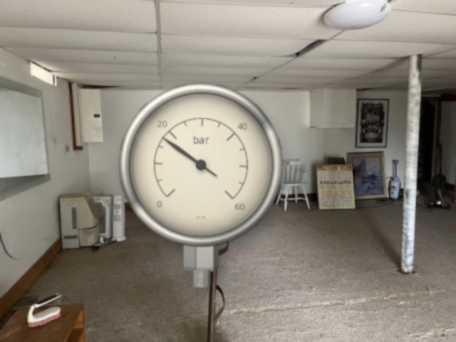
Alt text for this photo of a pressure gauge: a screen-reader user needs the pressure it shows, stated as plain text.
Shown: 17.5 bar
